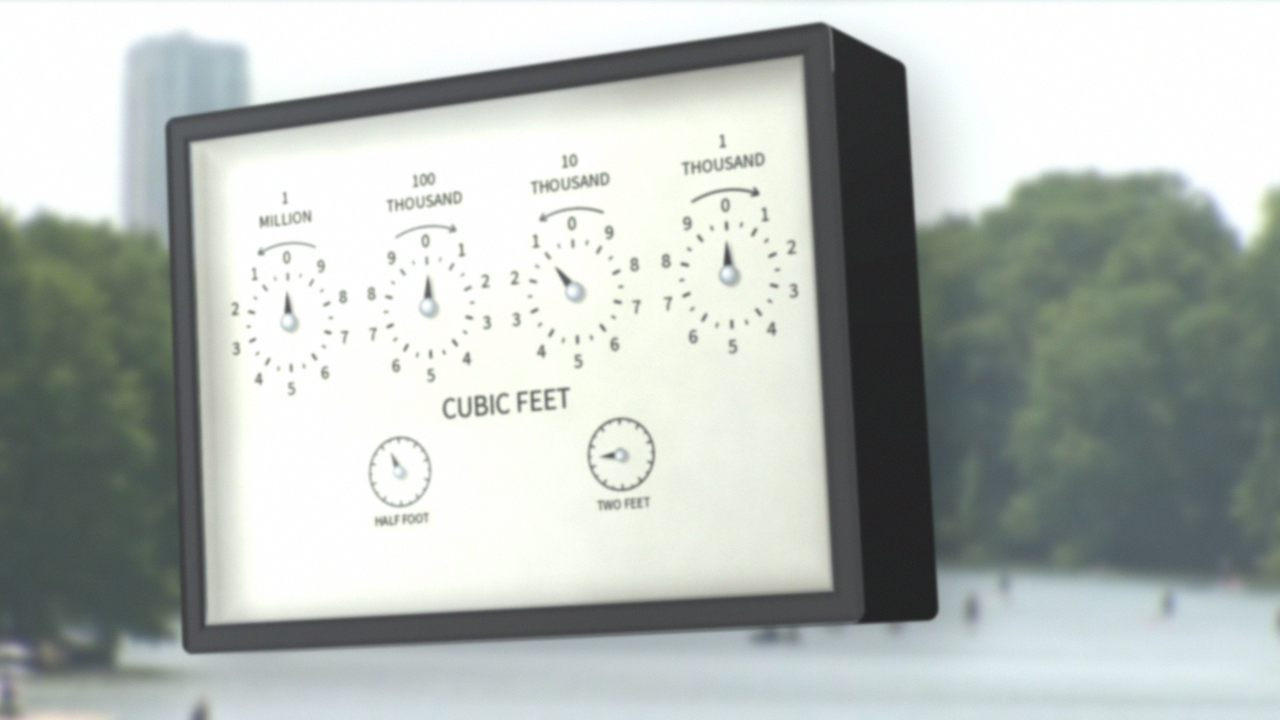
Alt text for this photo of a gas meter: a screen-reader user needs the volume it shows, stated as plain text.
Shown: 1000 ft³
